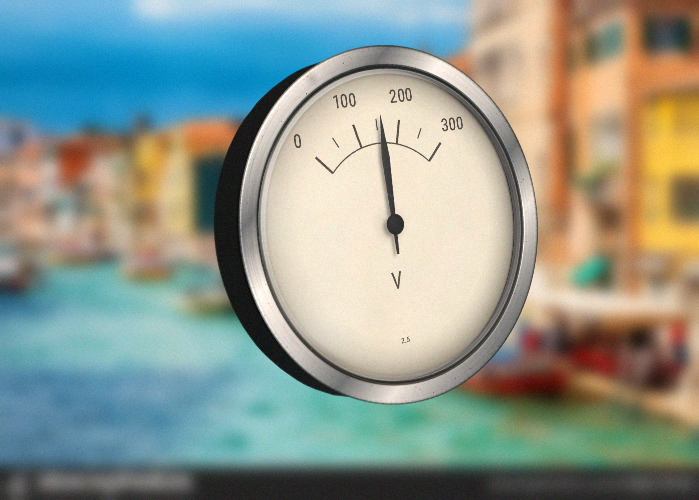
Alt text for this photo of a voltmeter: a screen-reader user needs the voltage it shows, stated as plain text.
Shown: 150 V
